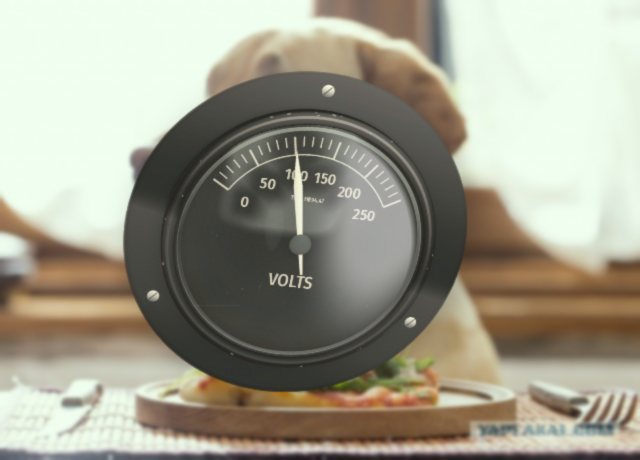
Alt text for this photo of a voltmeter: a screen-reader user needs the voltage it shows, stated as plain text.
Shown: 100 V
